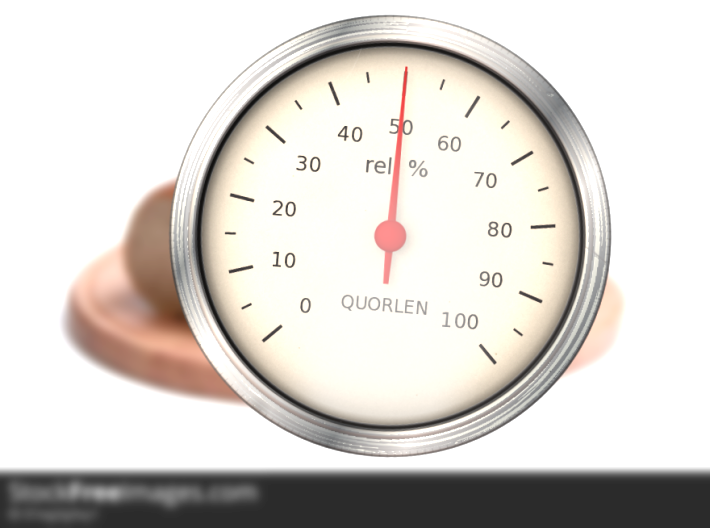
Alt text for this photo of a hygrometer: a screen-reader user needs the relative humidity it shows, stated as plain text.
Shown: 50 %
